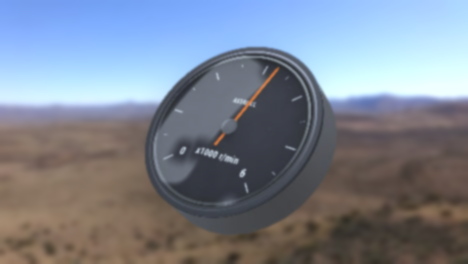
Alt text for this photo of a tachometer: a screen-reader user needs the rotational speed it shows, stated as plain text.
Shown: 3250 rpm
